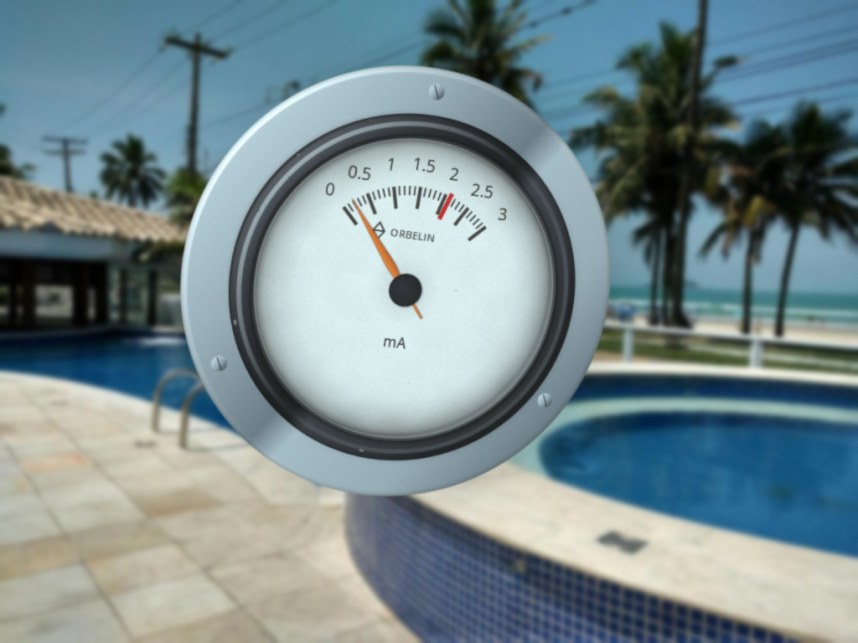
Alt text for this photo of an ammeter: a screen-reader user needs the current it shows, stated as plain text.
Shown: 0.2 mA
